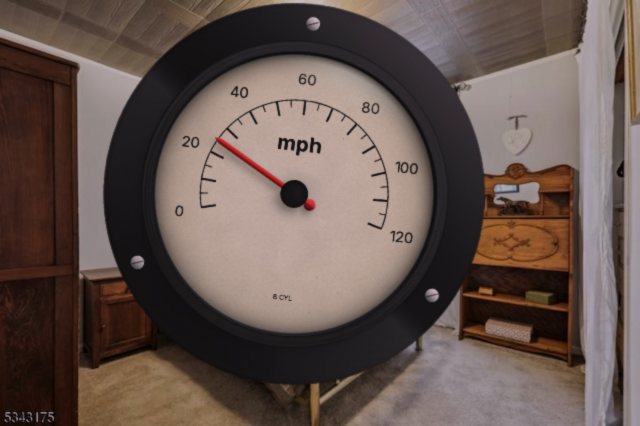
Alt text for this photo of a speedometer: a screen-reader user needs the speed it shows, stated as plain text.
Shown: 25 mph
